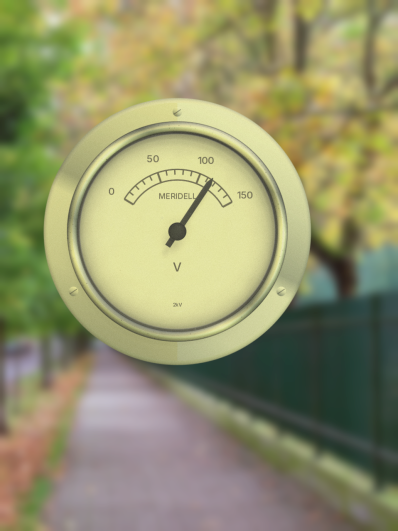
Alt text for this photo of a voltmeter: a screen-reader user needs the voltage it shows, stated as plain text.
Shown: 115 V
